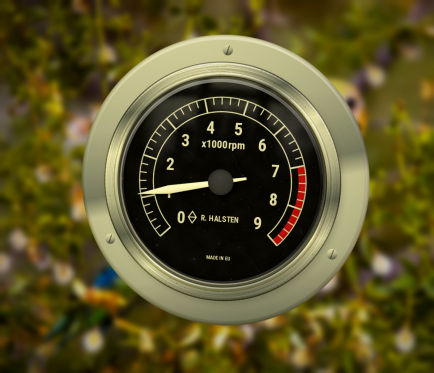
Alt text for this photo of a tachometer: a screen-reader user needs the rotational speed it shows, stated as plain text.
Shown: 1100 rpm
